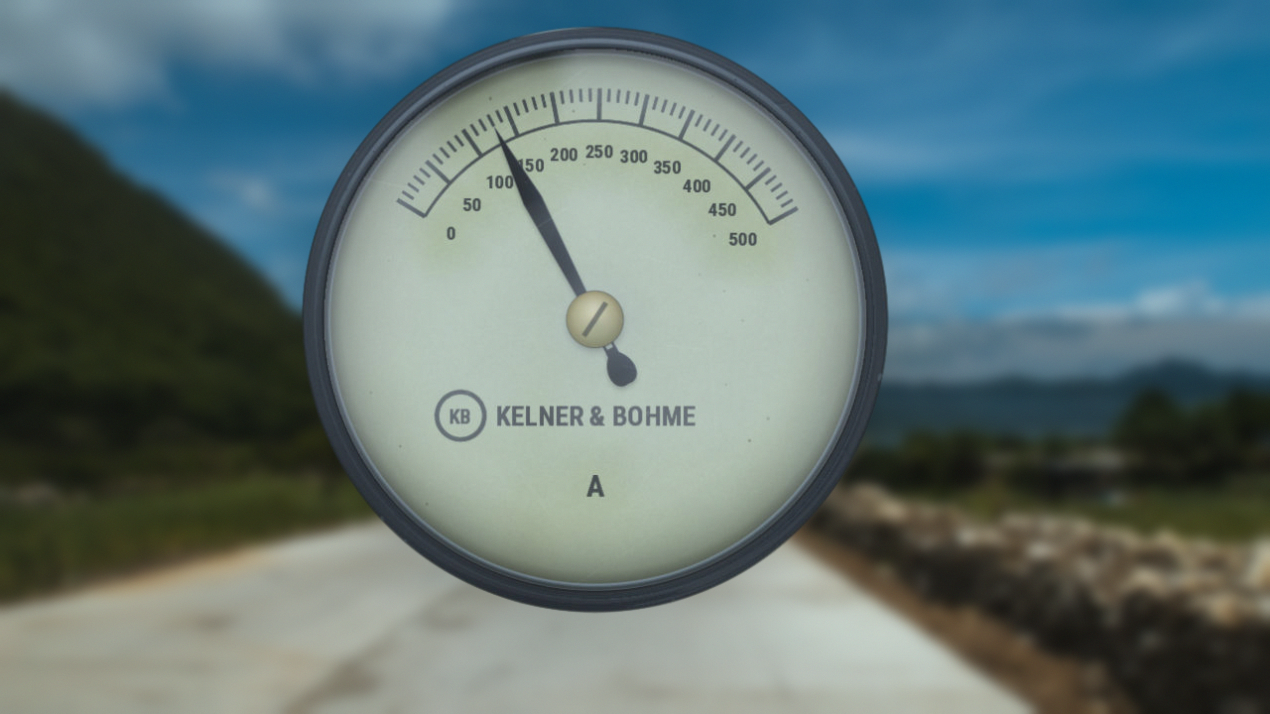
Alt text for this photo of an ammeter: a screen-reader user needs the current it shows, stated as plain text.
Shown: 130 A
